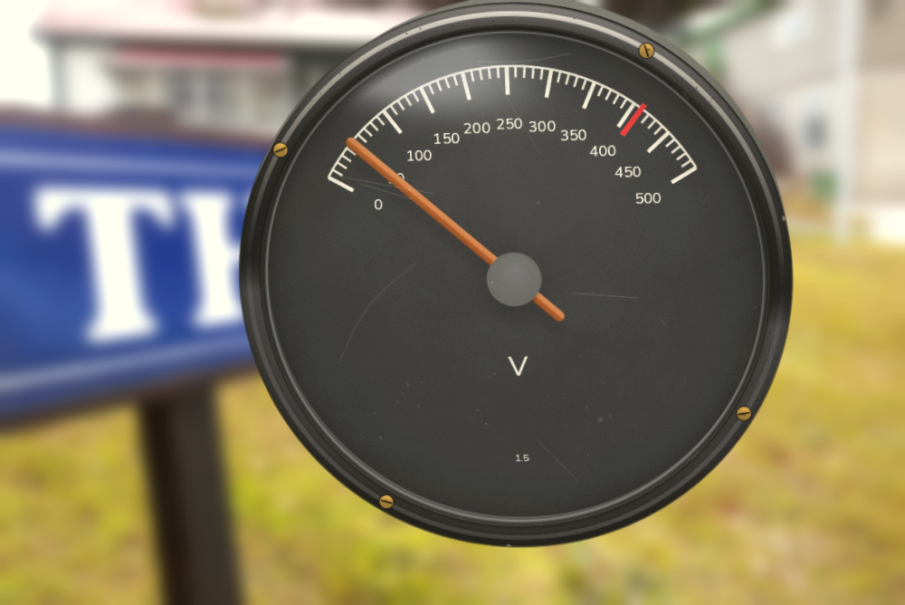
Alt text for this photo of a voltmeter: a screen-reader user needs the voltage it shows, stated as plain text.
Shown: 50 V
